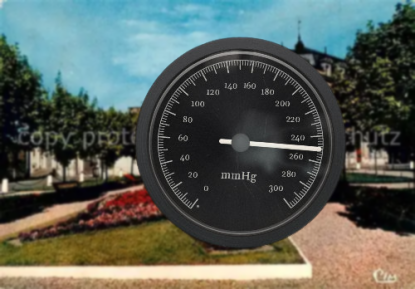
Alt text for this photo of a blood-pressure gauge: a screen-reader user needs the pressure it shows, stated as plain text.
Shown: 250 mmHg
